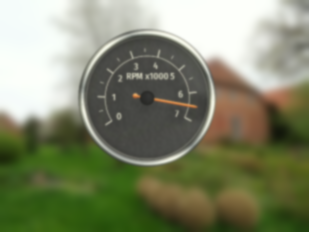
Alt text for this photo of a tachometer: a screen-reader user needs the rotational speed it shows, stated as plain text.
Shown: 6500 rpm
